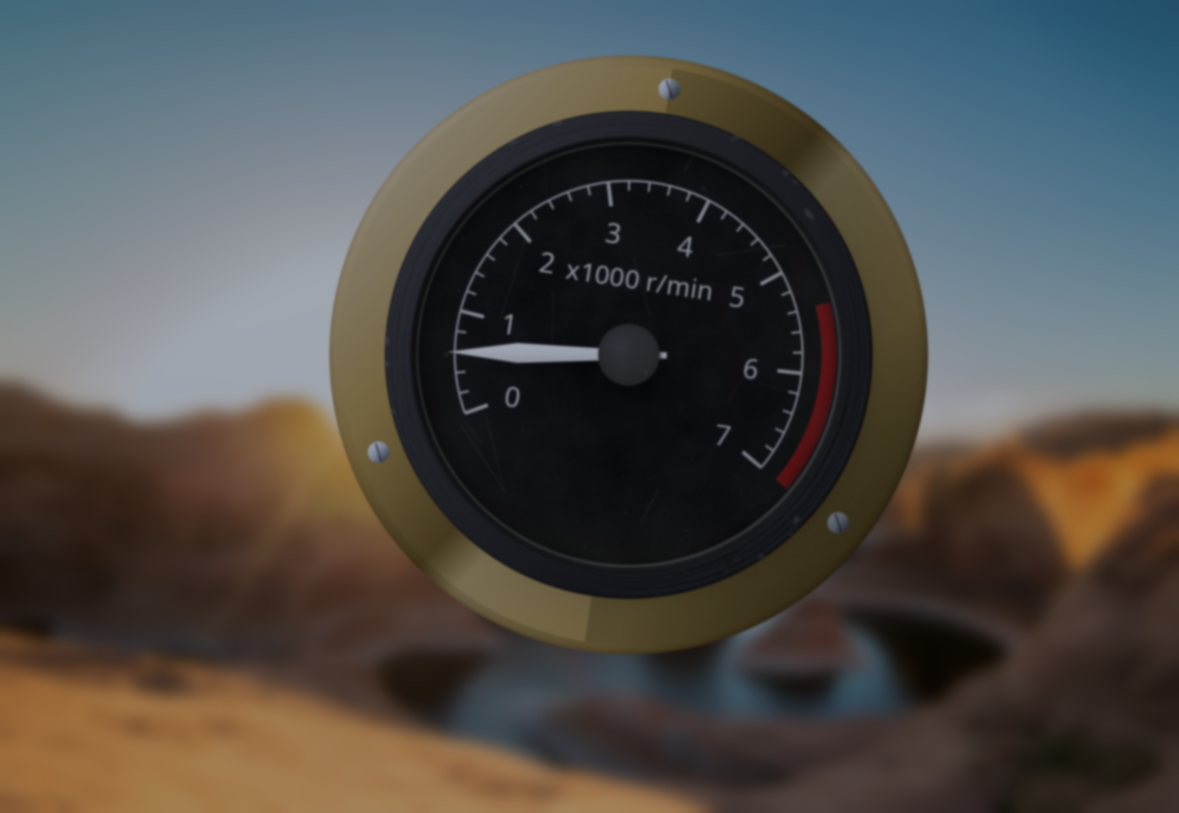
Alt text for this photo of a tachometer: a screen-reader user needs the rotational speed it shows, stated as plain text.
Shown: 600 rpm
